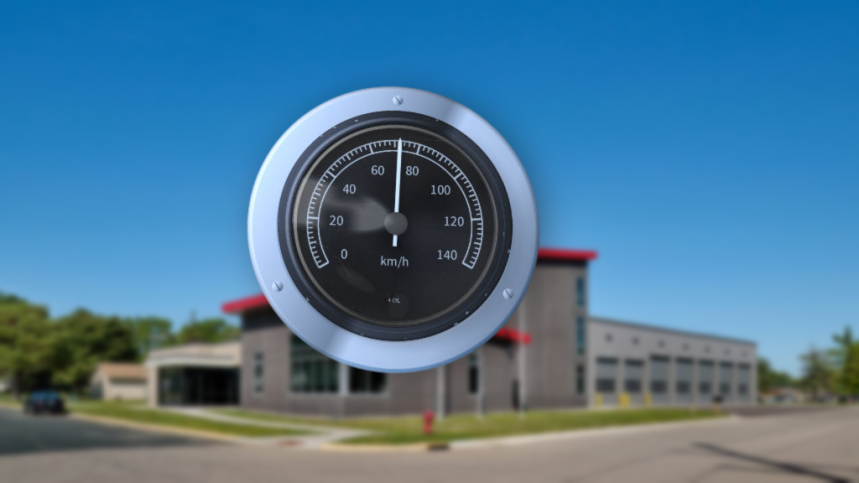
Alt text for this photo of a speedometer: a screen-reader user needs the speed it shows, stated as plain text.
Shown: 72 km/h
